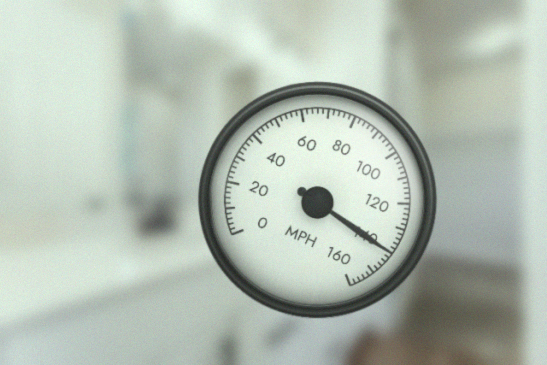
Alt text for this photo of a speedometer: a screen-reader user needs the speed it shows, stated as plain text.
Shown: 140 mph
